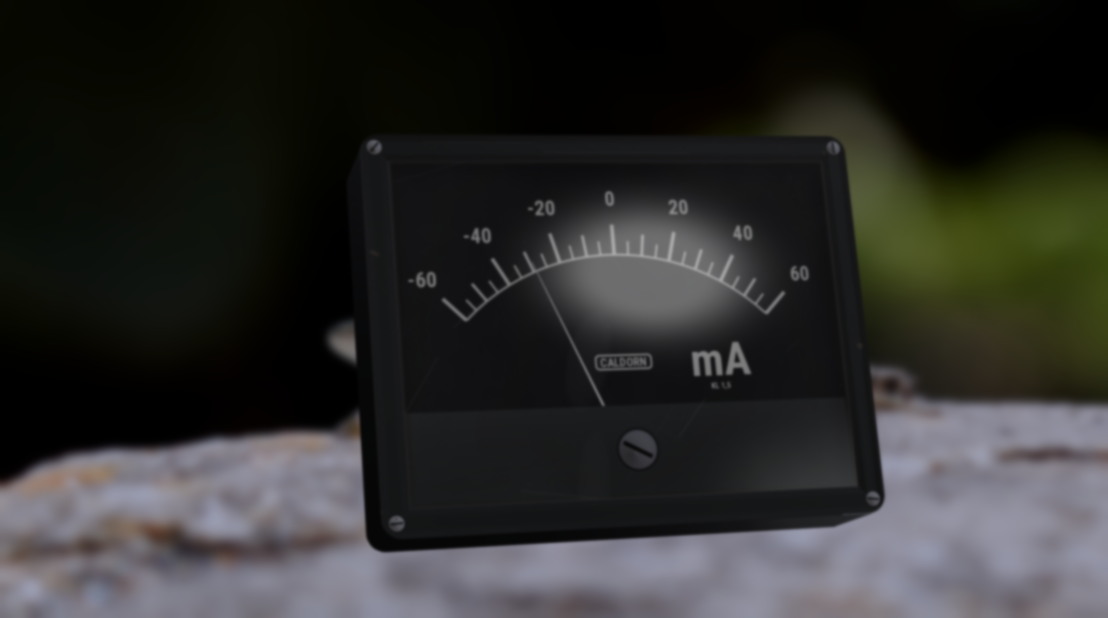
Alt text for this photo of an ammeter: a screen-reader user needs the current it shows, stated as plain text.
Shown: -30 mA
